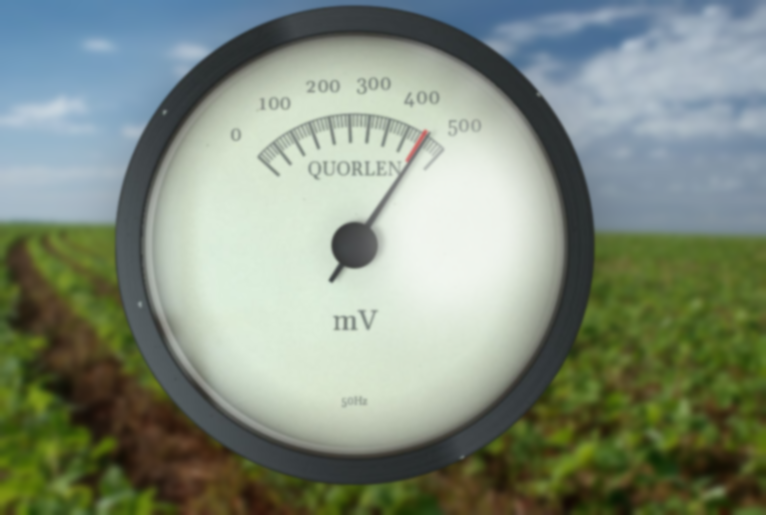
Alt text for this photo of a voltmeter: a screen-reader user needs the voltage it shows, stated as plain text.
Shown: 450 mV
